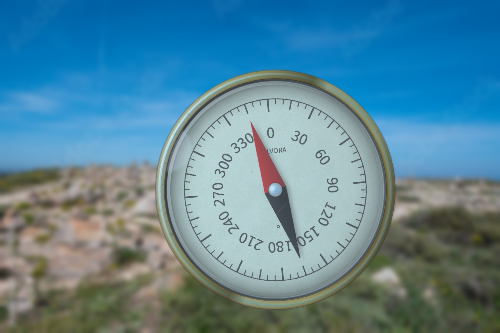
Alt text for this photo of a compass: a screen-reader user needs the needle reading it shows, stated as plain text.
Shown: 345 °
